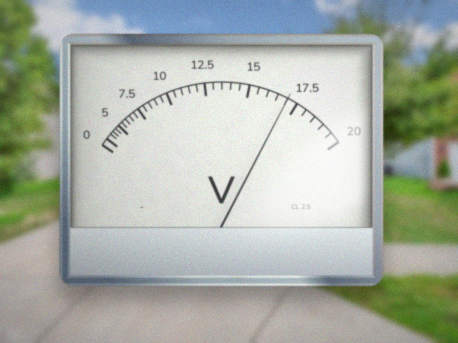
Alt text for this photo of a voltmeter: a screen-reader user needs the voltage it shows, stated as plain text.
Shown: 17 V
